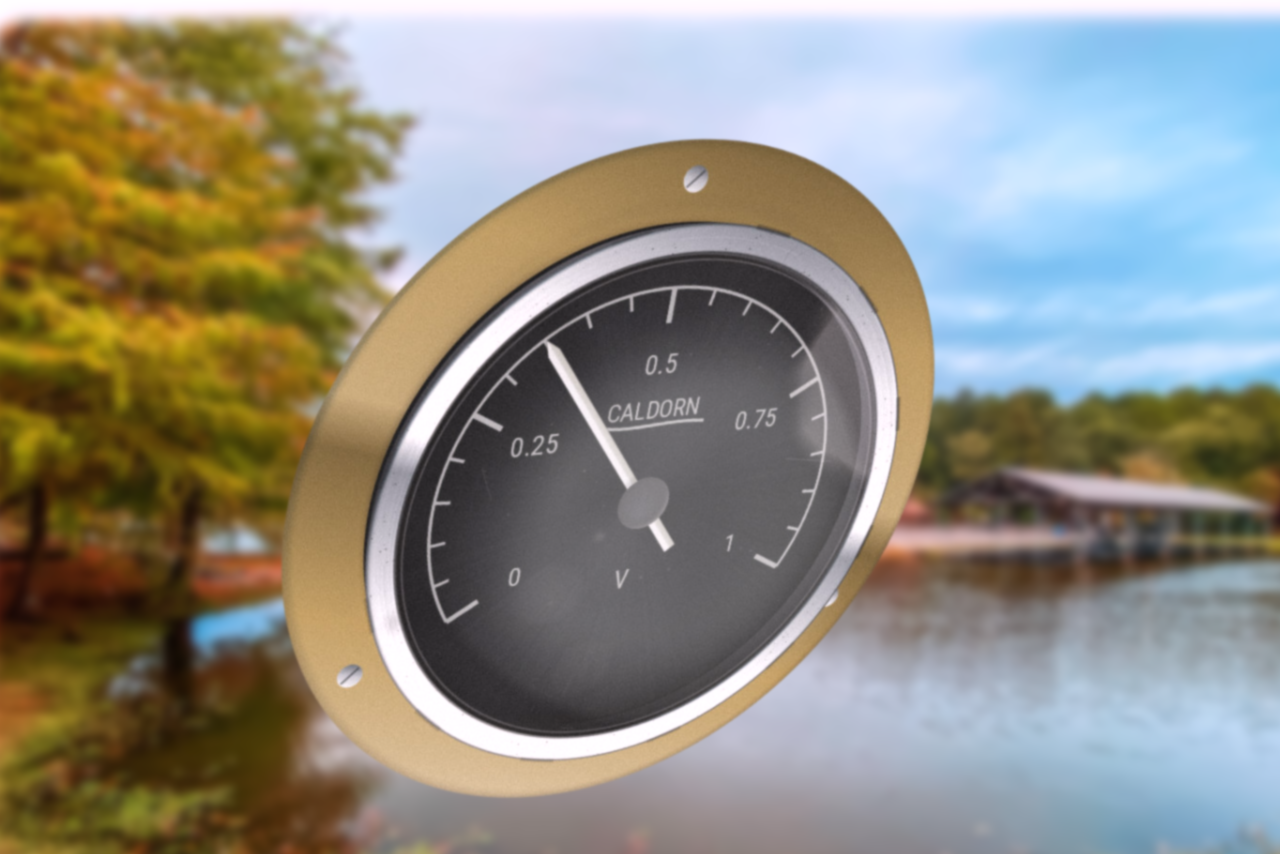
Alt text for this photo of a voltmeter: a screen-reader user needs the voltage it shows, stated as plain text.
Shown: 0.35 V
